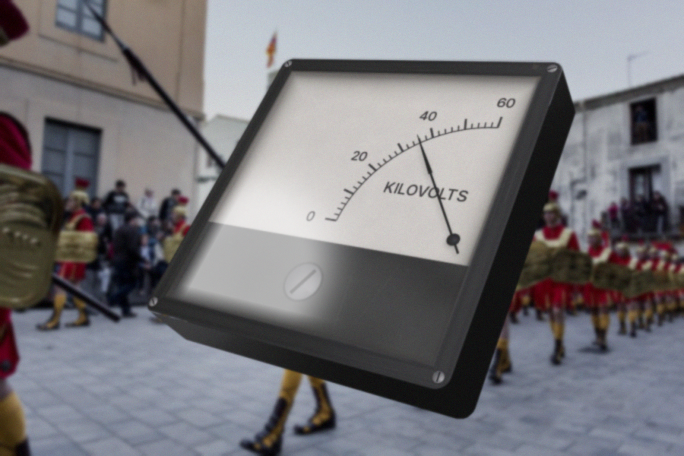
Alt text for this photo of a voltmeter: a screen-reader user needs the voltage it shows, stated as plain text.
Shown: 36 kV
